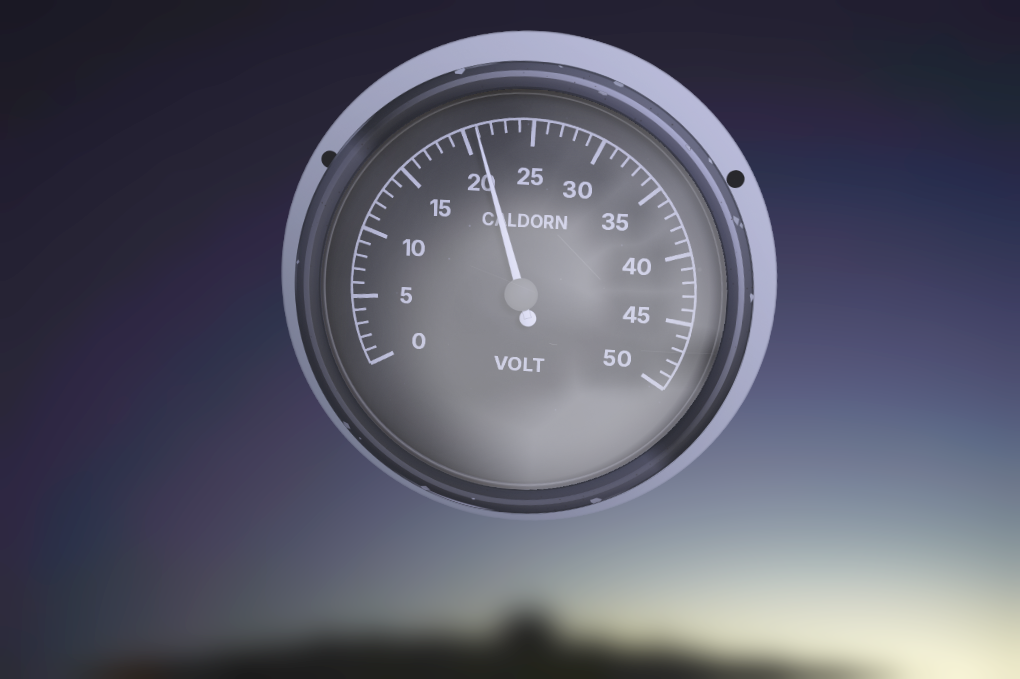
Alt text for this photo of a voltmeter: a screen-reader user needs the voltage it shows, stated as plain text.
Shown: 21 V
